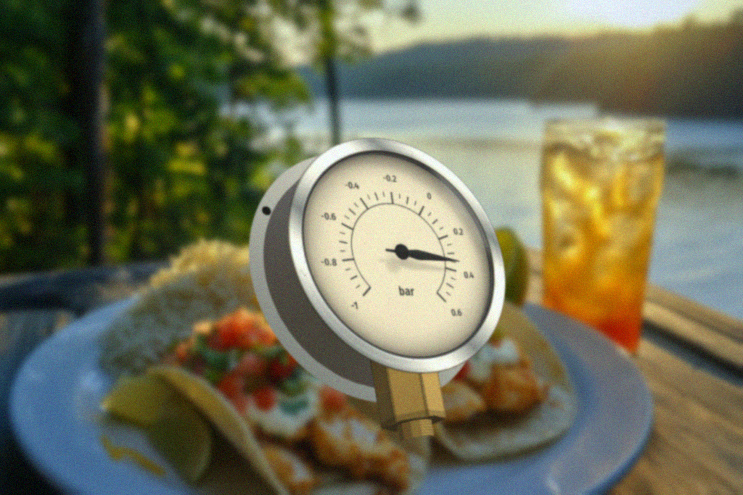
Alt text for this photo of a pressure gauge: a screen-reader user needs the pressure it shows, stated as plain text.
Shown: 0.35 bar
